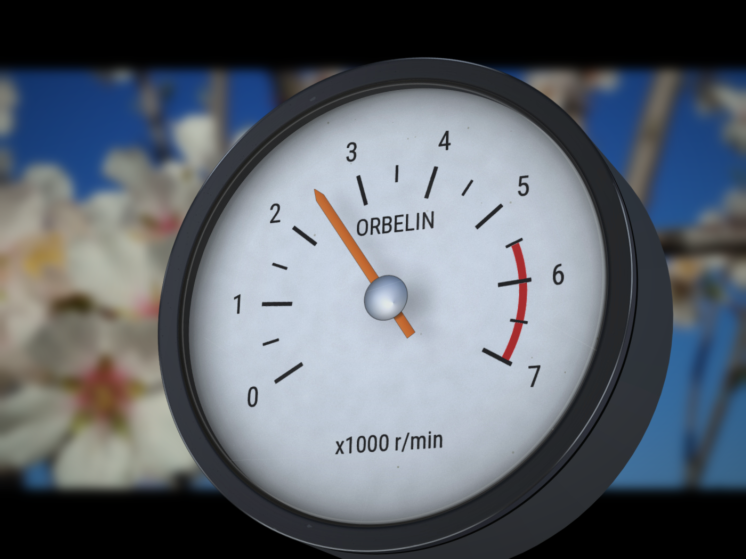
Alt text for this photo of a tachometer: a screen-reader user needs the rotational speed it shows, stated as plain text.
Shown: 2500 rpm
